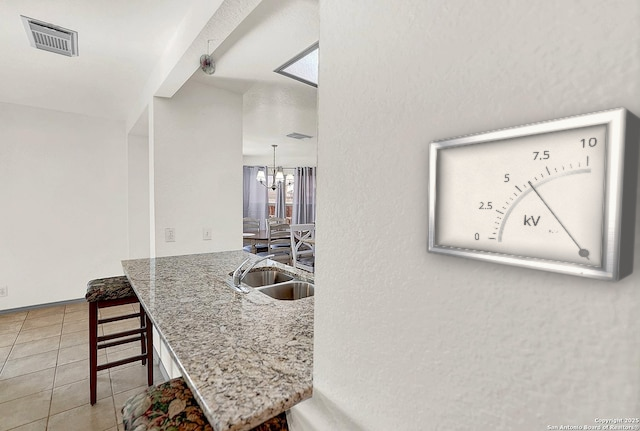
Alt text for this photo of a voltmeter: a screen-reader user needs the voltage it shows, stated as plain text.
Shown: 6 kV
